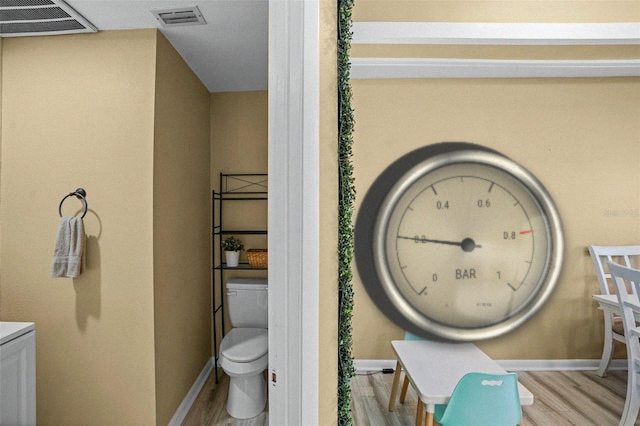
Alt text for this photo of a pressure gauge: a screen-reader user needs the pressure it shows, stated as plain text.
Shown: 0.2 bar
